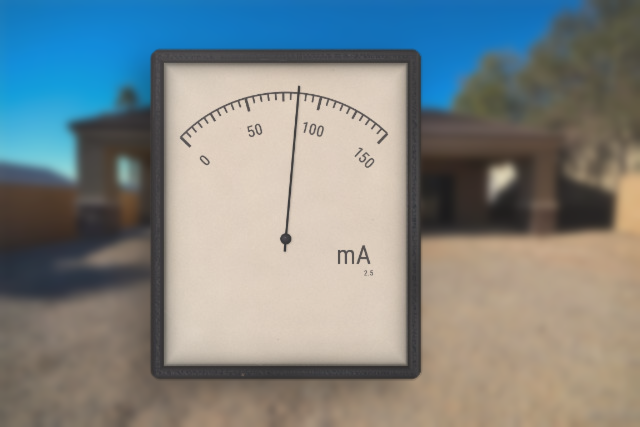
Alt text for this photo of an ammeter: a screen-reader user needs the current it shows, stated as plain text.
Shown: 85 mA
